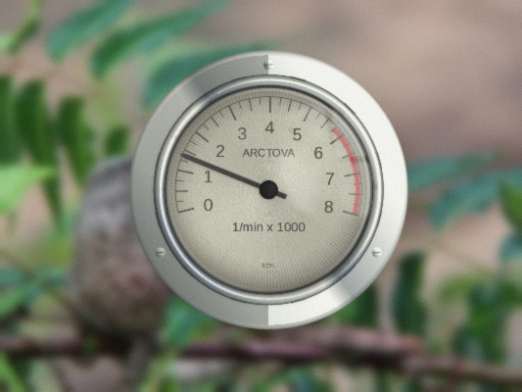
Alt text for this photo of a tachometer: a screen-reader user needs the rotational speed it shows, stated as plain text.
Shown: 1375 rpm
